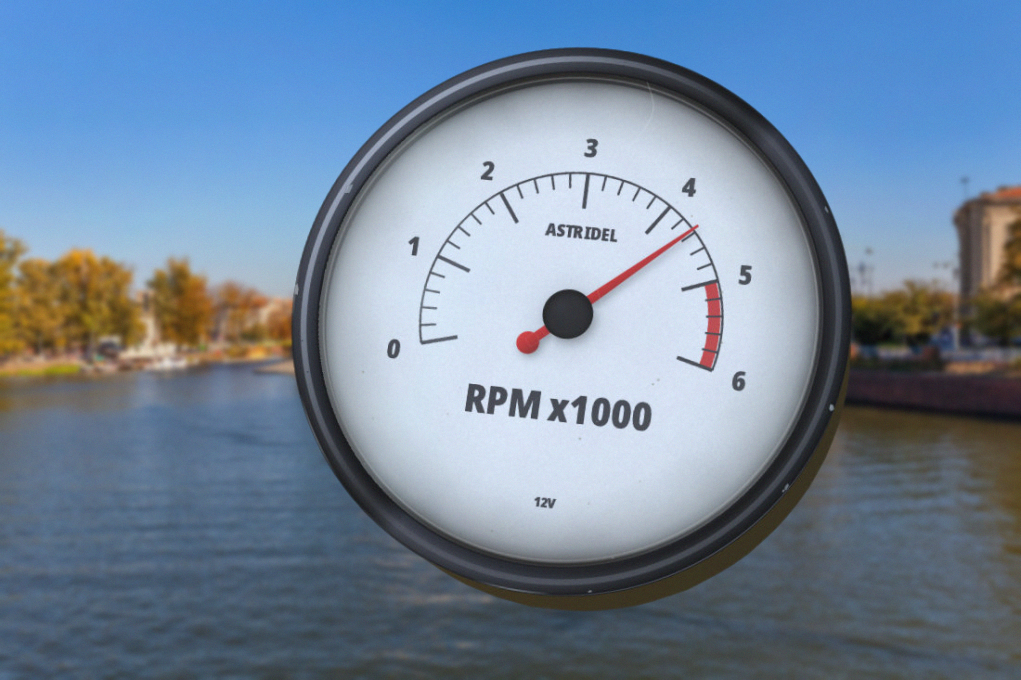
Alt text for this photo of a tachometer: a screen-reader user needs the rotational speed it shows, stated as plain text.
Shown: 4400 rpm
